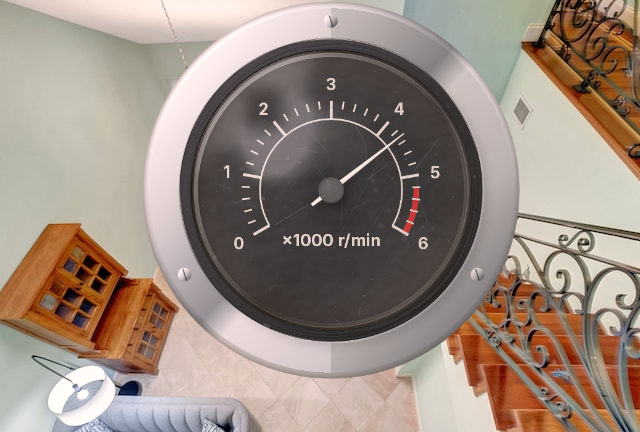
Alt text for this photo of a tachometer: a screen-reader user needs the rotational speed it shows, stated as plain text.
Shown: 4300 rpm
